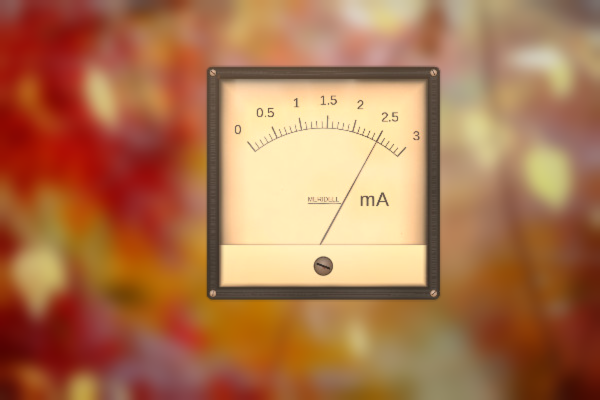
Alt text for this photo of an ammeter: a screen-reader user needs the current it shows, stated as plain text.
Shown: 2.5 mA
